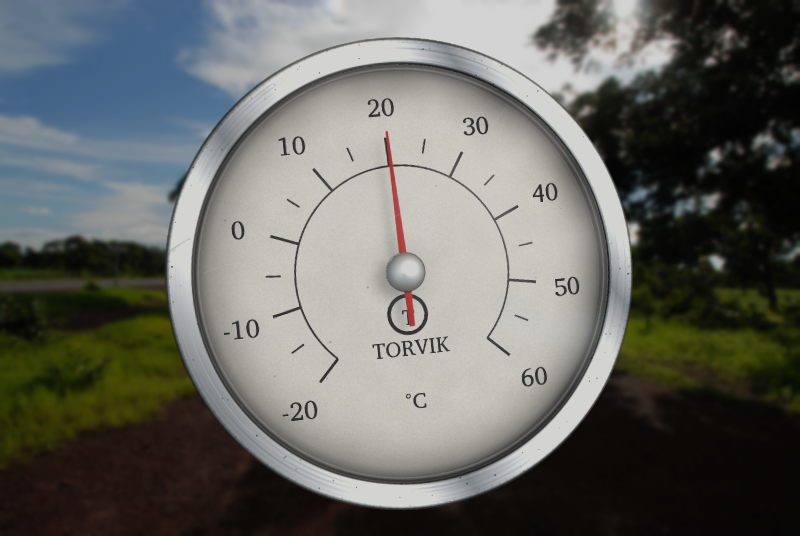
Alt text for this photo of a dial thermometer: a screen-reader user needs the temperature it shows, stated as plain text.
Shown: 20 °C
